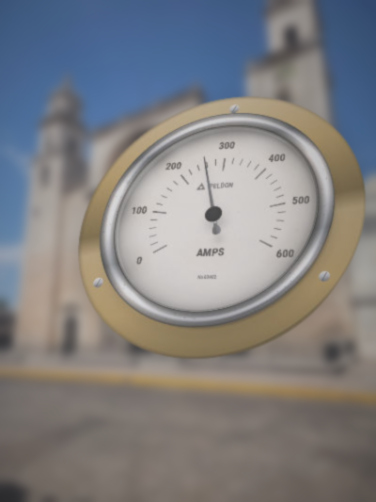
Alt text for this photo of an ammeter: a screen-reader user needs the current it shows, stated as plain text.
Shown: 260 A
